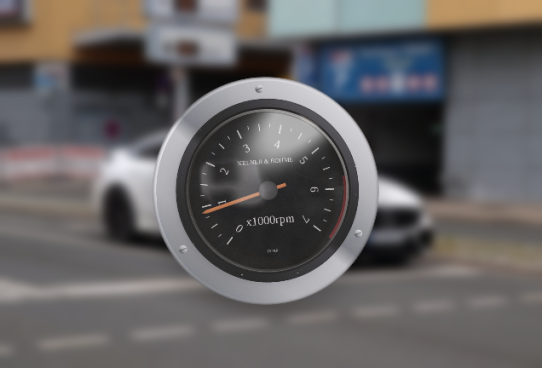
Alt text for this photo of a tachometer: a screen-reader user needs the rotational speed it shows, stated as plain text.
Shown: 875 rpm
